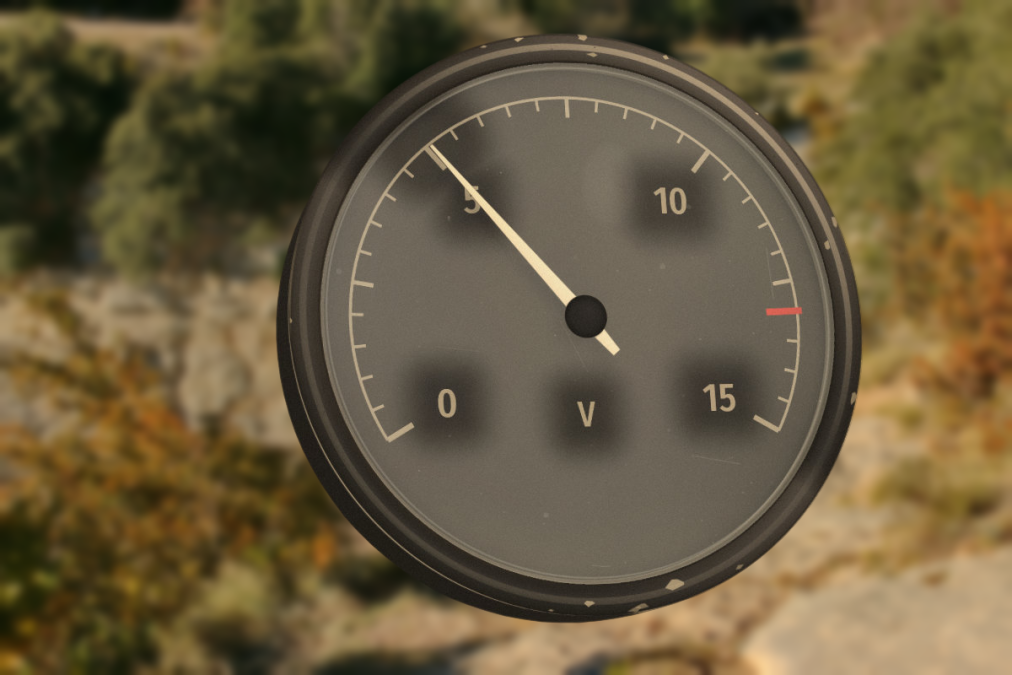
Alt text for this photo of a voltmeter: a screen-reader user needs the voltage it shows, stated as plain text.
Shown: 5 V
